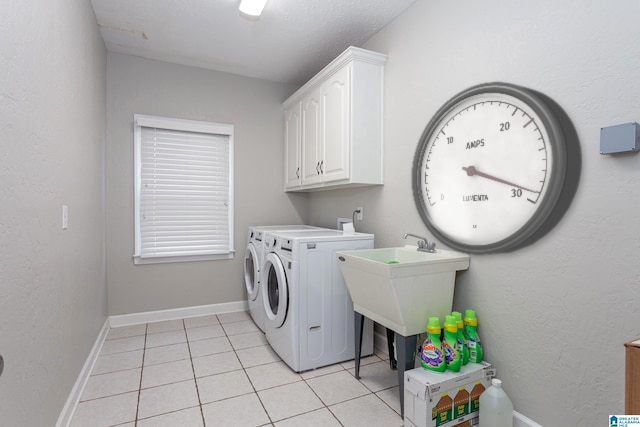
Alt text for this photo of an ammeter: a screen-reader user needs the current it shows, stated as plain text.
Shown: 29 A
